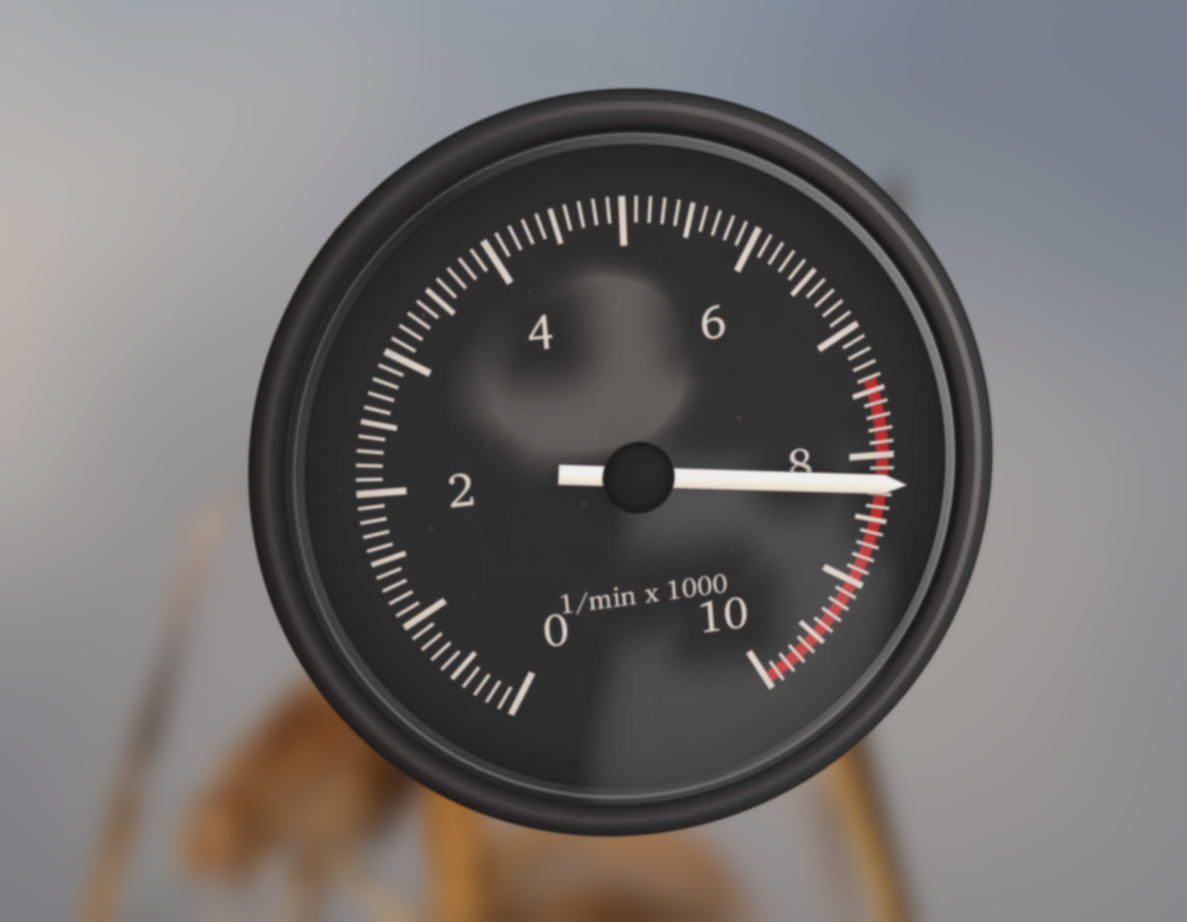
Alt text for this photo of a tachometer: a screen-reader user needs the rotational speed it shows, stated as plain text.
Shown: 8200 rpm
